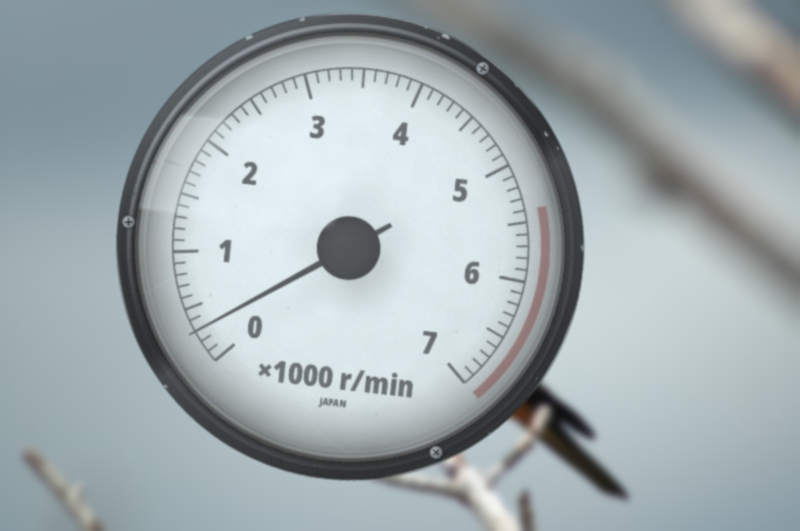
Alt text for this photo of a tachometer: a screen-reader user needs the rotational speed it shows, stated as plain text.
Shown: 300 rpm
